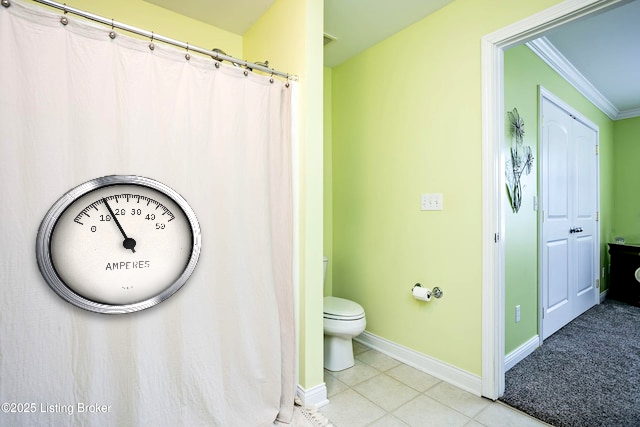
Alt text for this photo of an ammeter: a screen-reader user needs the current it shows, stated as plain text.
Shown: 15 A
